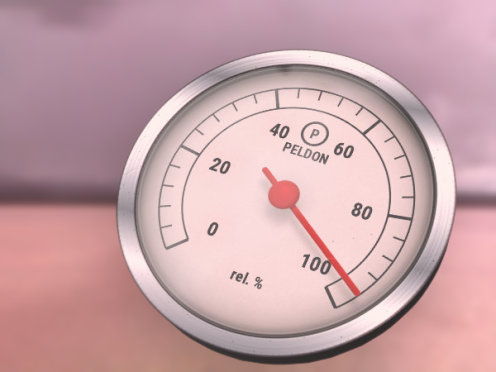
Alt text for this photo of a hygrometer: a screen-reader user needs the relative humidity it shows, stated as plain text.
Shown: 96 %
